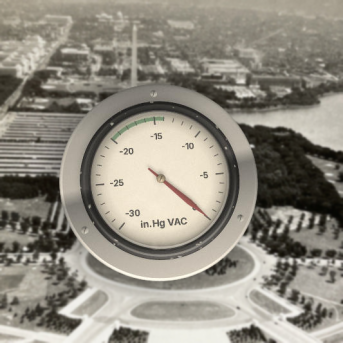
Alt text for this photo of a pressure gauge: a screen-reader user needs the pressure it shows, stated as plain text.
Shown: 0 inHg
